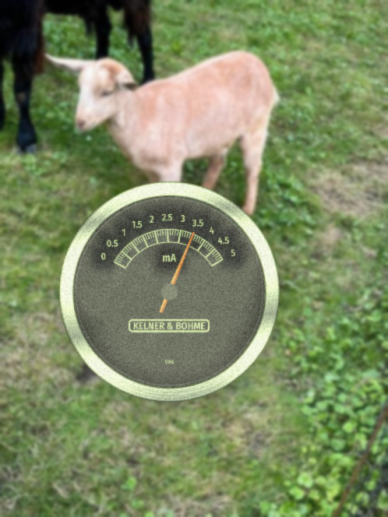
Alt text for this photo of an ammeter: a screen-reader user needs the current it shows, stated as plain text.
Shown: 3.5 mA
